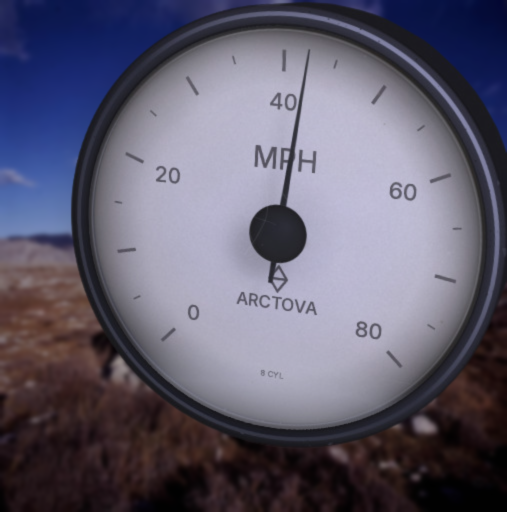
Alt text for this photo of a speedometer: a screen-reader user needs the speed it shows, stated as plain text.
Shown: 42.5 mph
